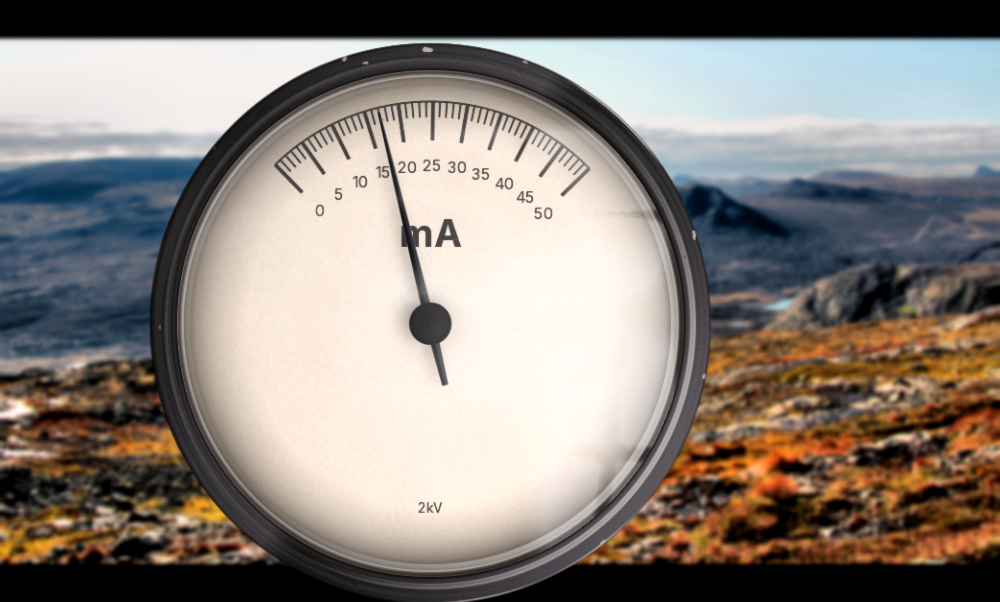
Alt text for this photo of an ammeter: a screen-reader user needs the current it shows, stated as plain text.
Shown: 17 mA
